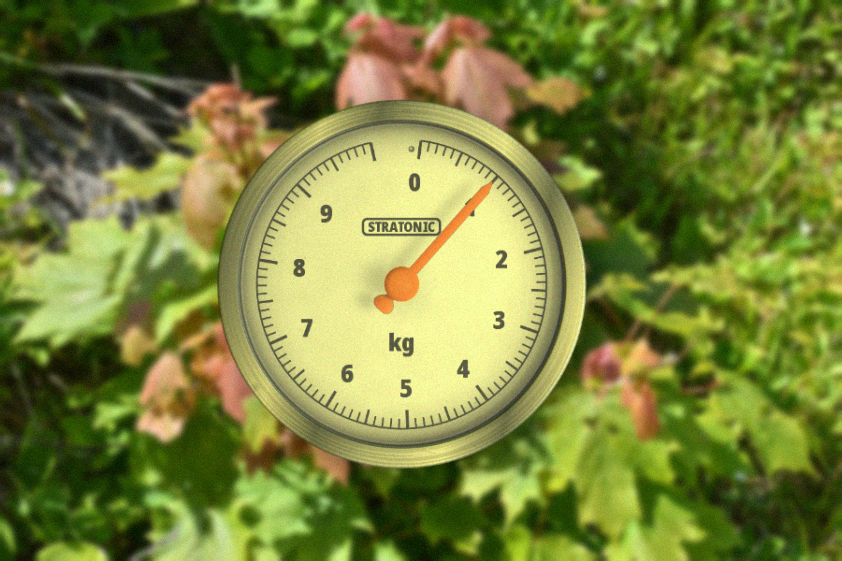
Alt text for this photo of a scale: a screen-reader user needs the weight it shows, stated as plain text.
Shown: 1 kg
